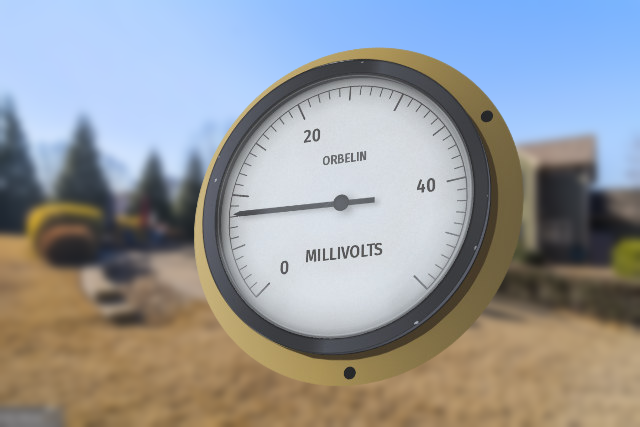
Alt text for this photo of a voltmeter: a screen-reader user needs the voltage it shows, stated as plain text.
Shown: 8 mV
